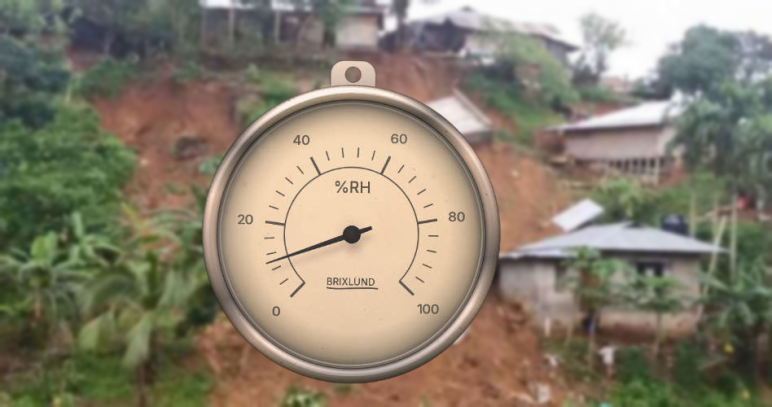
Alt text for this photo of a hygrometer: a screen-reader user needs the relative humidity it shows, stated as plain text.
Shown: 10 %
